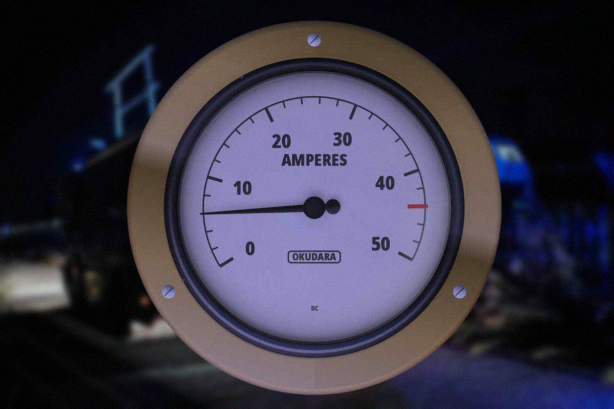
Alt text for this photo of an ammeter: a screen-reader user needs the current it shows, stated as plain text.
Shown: 6 A
